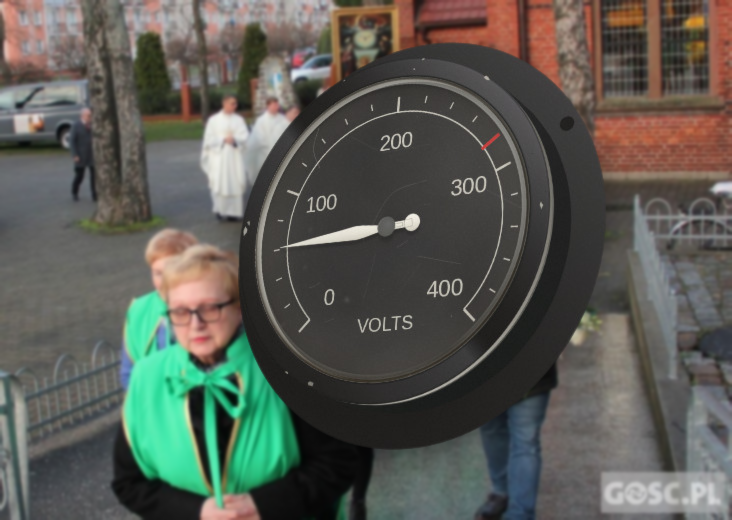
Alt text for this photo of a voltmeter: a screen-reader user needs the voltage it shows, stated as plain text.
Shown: 60 V
